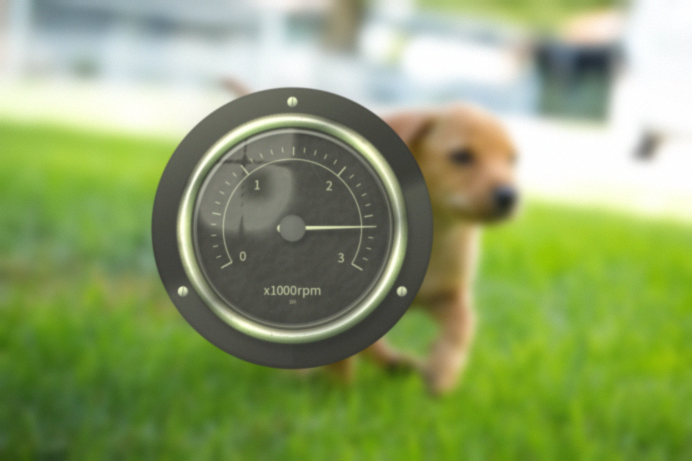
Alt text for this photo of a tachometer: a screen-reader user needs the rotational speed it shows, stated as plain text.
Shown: 2600 rpm
